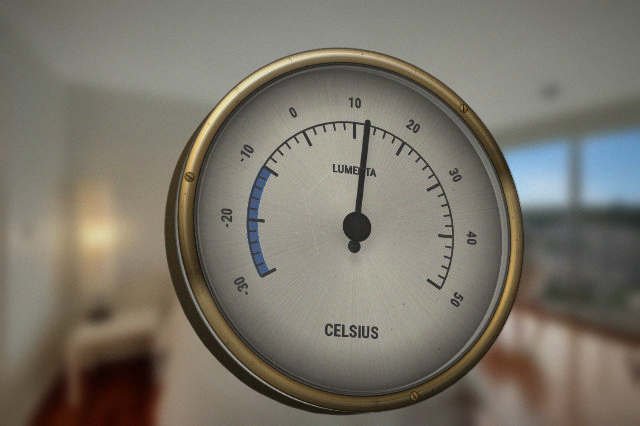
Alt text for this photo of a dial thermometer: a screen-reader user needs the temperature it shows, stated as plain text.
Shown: 12 °C
